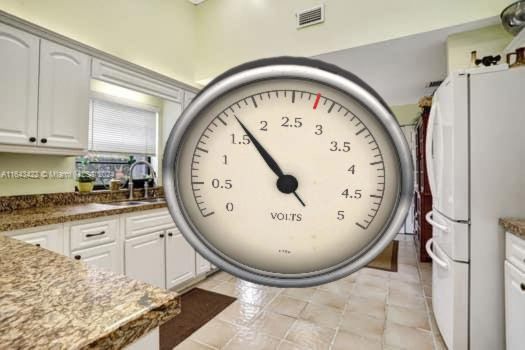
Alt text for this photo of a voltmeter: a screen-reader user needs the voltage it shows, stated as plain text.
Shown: 1.7 V
